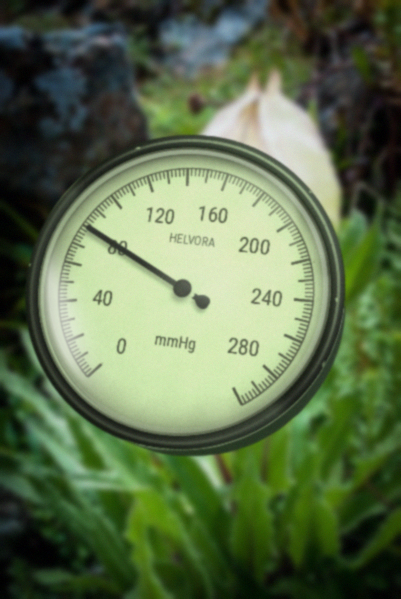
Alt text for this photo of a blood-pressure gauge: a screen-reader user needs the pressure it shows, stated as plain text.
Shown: 80 mmHg
